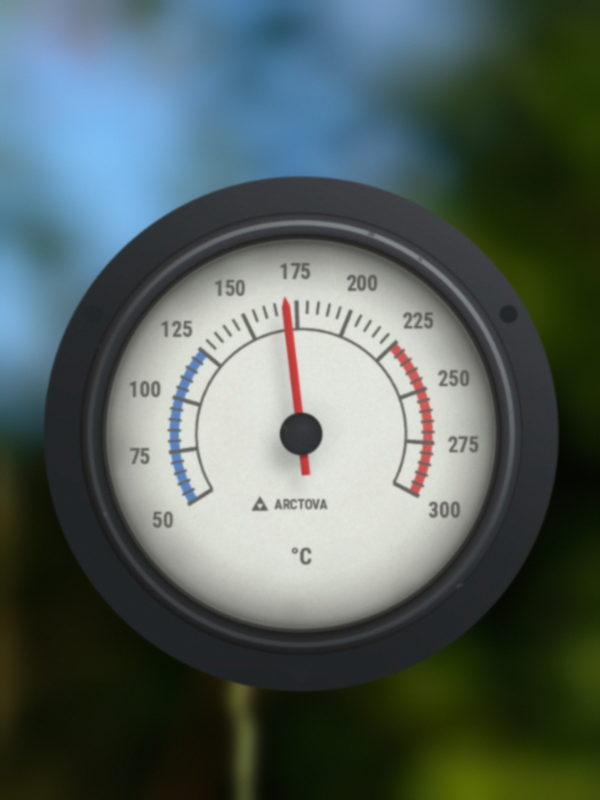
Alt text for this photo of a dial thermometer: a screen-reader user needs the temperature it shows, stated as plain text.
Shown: 170 °C
